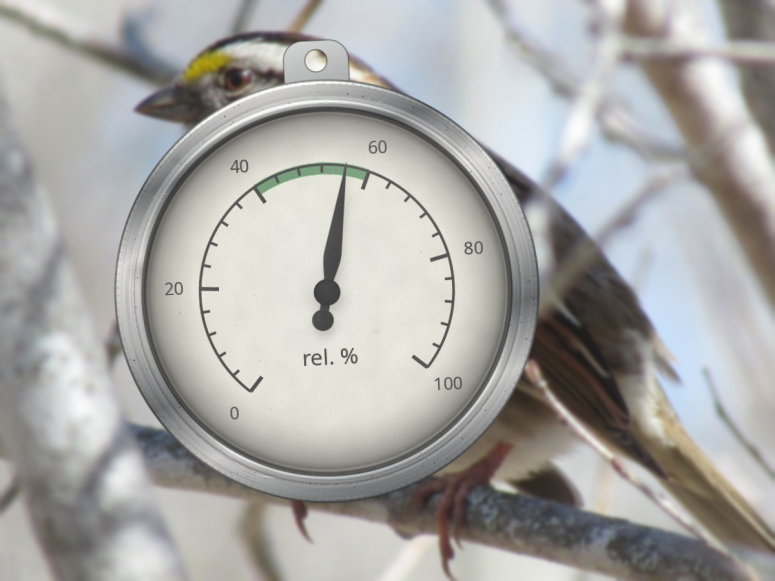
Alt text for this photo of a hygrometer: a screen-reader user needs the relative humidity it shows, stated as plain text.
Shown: 56 %
